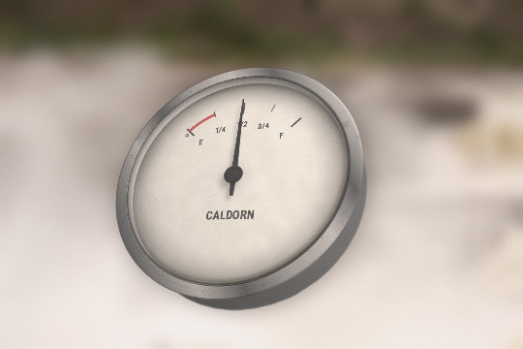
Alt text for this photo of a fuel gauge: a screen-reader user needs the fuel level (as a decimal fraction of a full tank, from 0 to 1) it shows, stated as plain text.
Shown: 0.5
